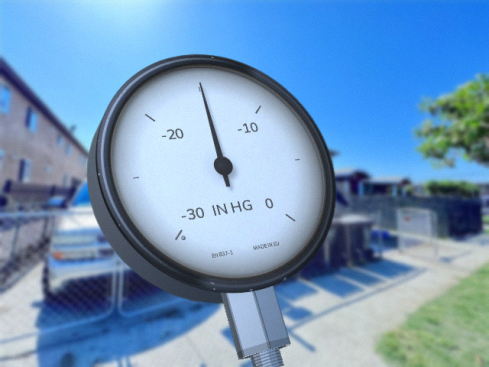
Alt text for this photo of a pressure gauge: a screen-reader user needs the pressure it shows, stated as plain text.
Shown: -15 inHg
